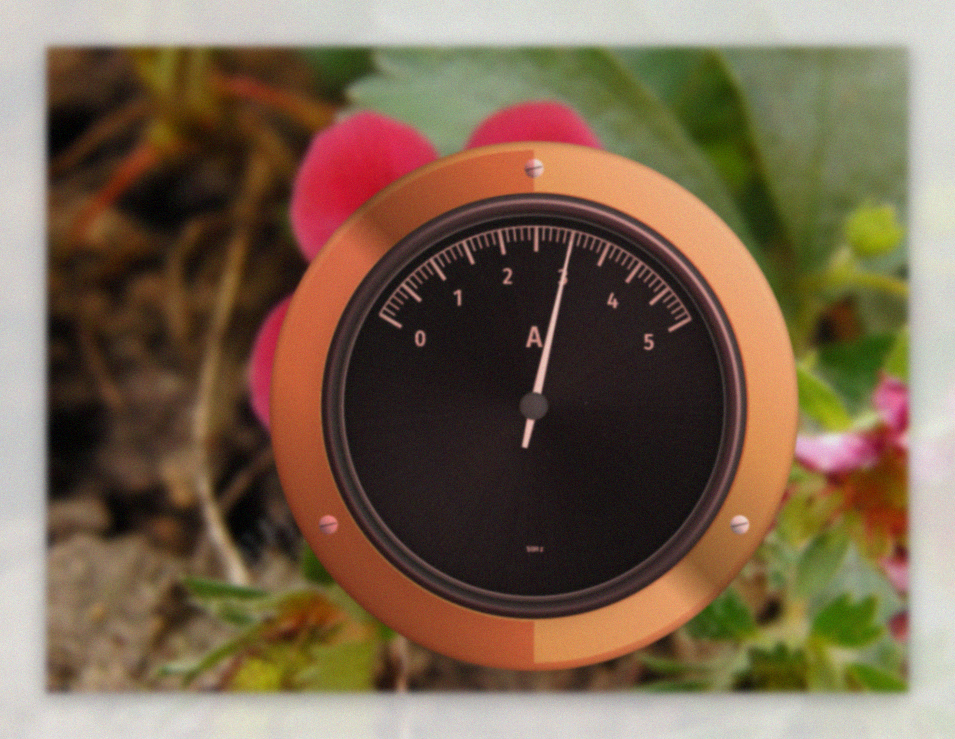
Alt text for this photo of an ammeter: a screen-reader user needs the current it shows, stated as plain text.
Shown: 3 A
